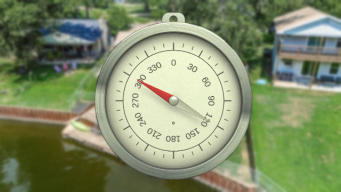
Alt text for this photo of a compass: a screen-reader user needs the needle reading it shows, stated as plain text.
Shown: 300 °
